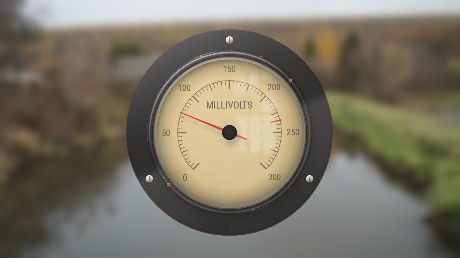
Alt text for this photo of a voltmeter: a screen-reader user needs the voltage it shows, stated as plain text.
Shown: 75 mV
